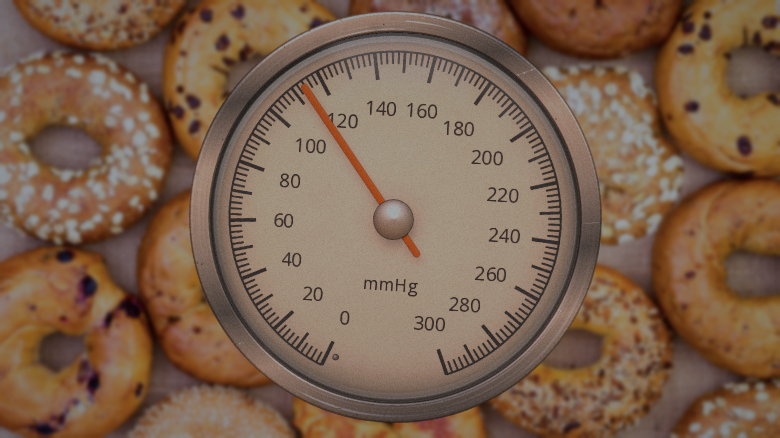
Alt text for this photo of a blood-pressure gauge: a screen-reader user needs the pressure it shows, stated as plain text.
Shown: 114 mmHg
